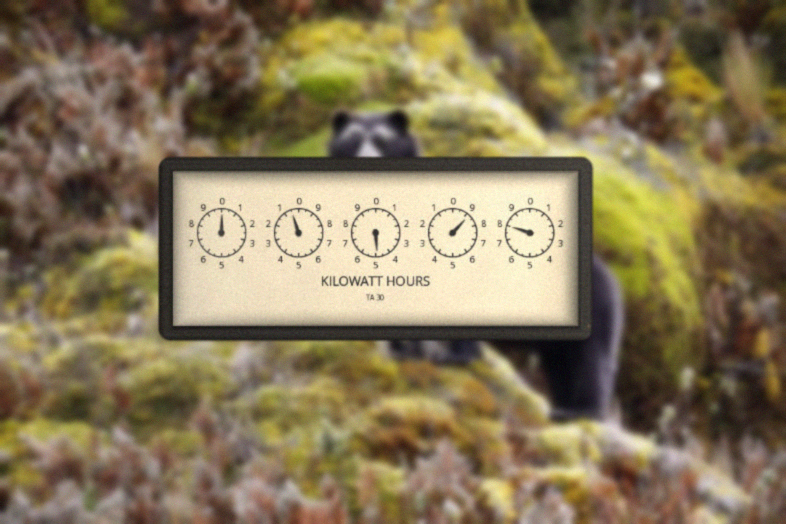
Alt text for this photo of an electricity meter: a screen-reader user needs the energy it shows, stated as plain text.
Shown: 488 kWh
